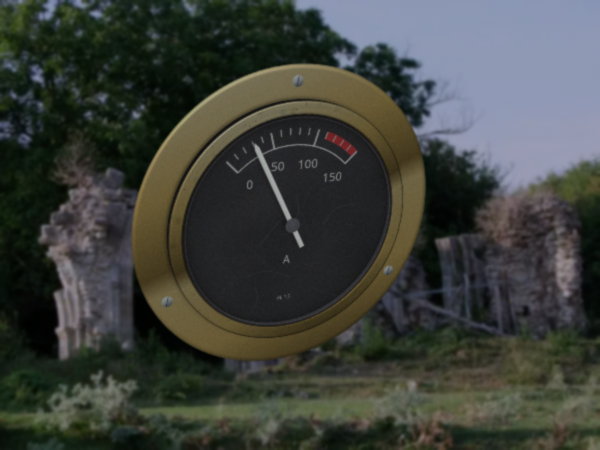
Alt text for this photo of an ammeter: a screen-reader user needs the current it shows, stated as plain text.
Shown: 30 A
